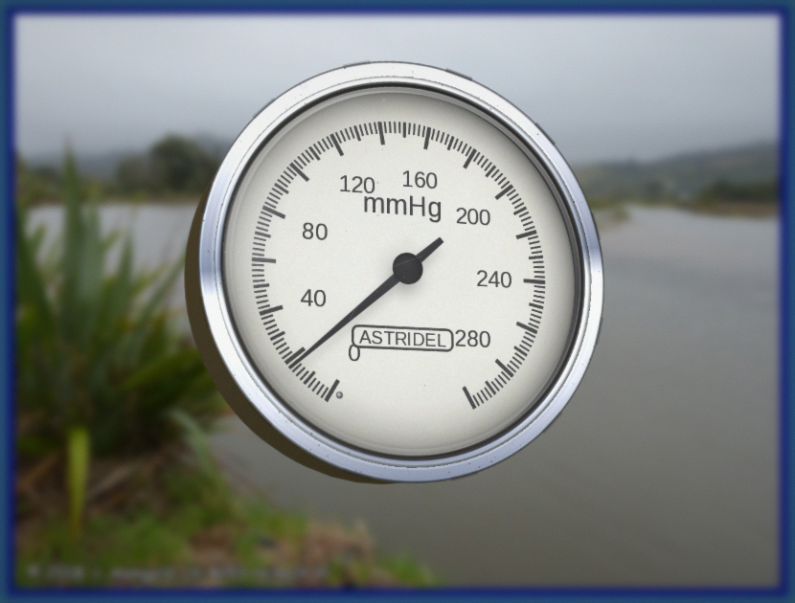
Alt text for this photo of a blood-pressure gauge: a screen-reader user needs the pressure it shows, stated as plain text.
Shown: 18 mmHg
